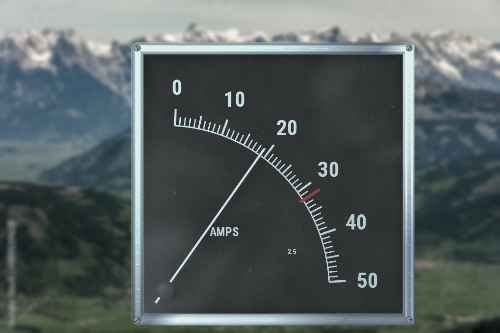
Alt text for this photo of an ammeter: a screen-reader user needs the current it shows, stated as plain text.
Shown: 19 A
